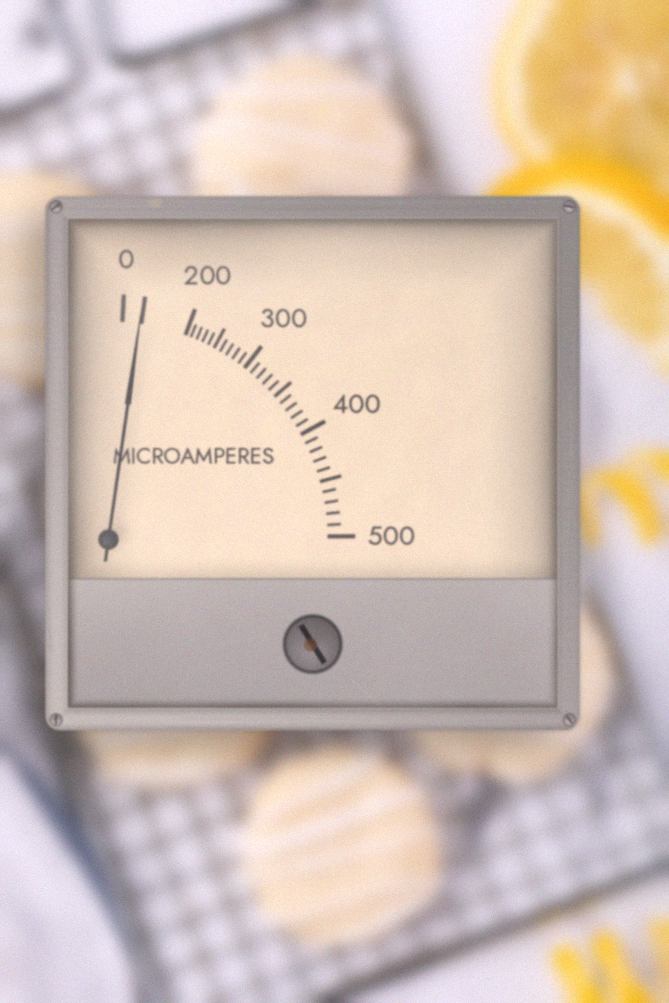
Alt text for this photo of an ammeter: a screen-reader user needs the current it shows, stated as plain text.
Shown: 100 µA
